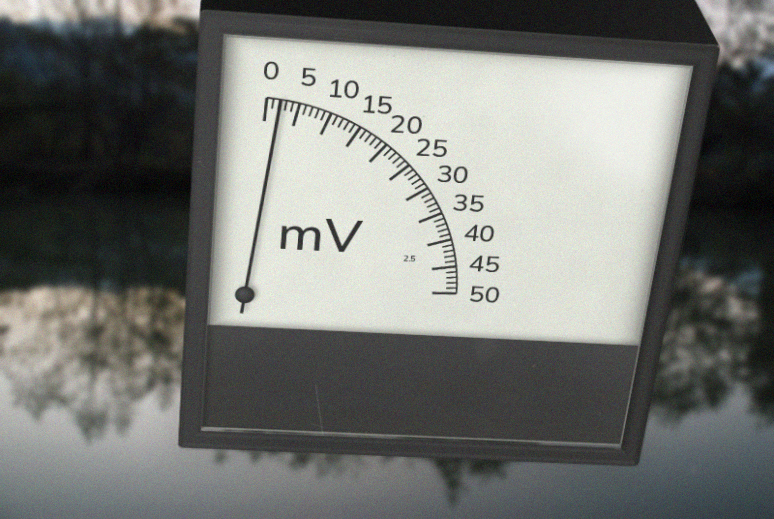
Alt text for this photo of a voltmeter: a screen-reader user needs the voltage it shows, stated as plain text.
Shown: 2 mV
